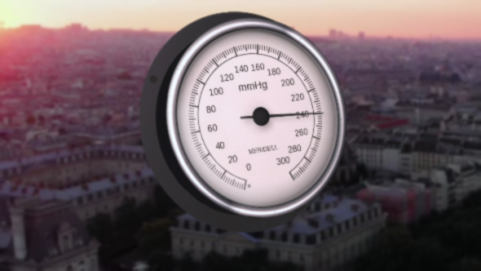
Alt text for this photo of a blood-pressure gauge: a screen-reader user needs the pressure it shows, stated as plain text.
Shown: 240 mmHg
